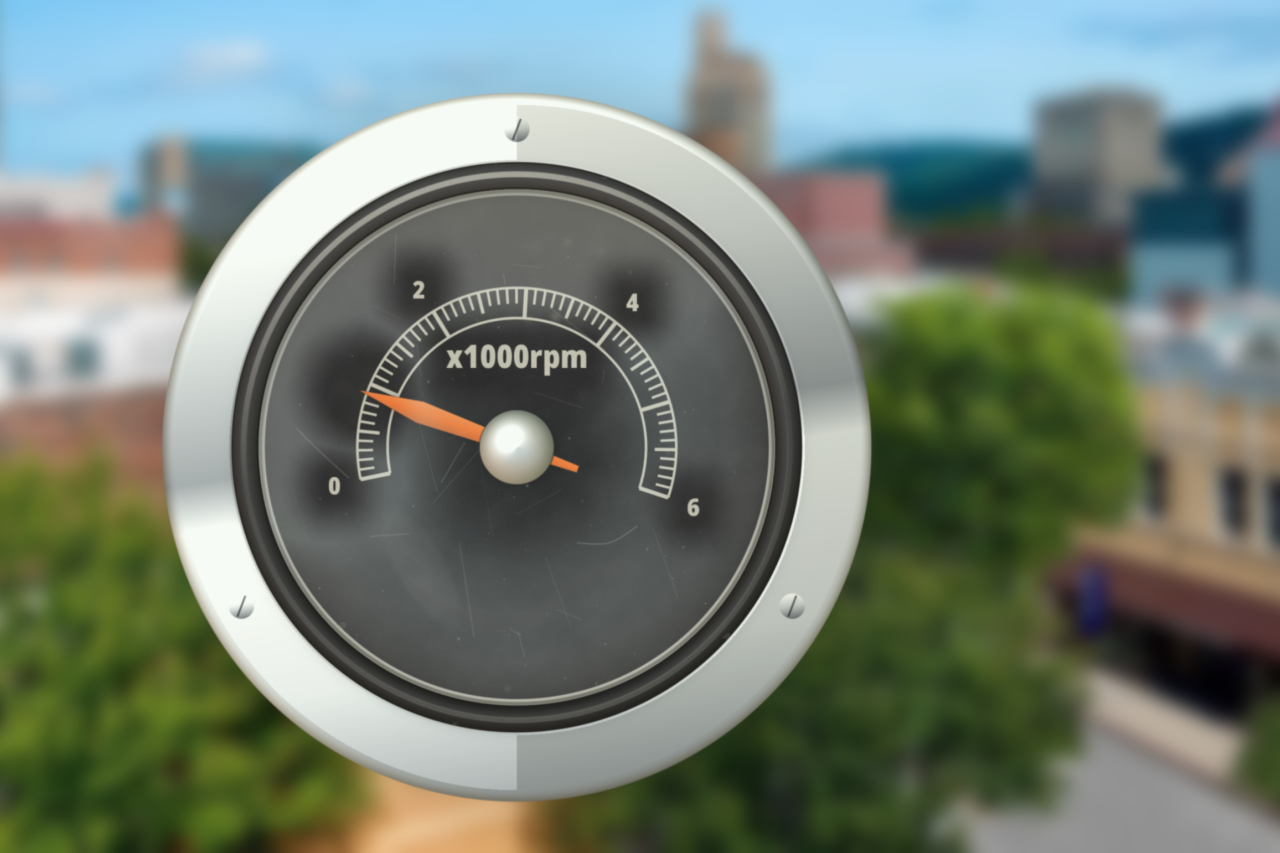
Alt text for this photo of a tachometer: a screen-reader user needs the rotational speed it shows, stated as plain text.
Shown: 900 rpm
